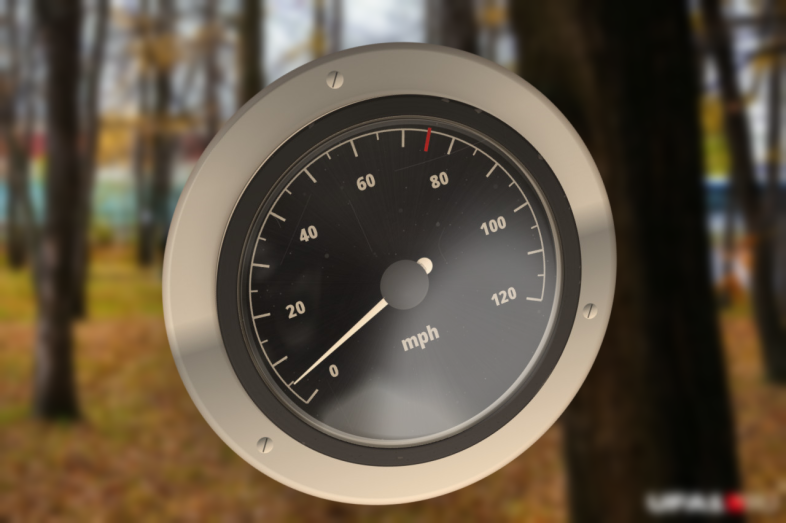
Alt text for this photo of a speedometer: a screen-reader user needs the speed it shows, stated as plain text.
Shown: 5 mph
